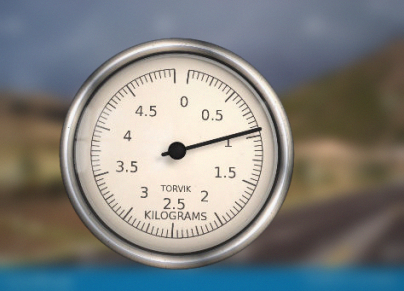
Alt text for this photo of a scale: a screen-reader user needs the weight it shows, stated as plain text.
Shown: 0.95 kg
